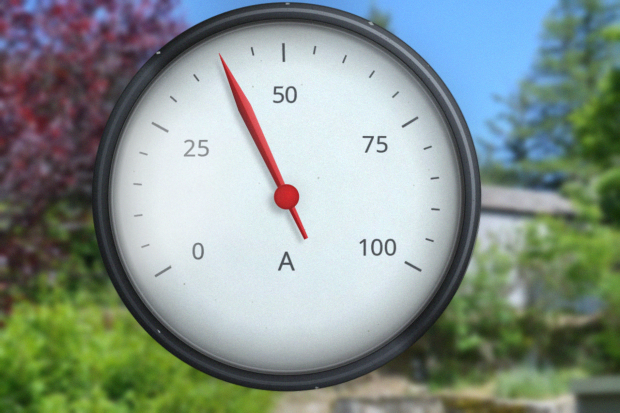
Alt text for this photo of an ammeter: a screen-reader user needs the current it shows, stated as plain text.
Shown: 40 A
